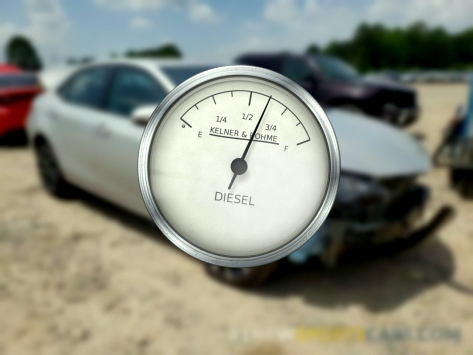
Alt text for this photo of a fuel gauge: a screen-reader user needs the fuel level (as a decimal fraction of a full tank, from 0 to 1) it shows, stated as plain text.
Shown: 0.625
